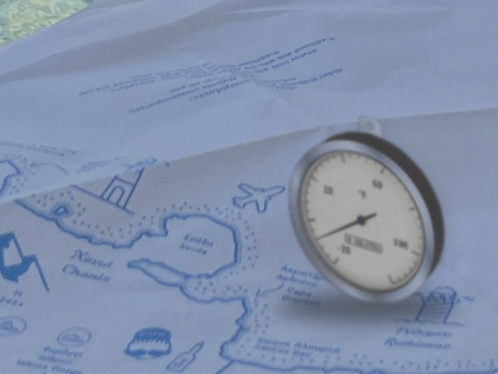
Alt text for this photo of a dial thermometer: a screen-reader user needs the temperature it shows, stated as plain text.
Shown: -8 °F
